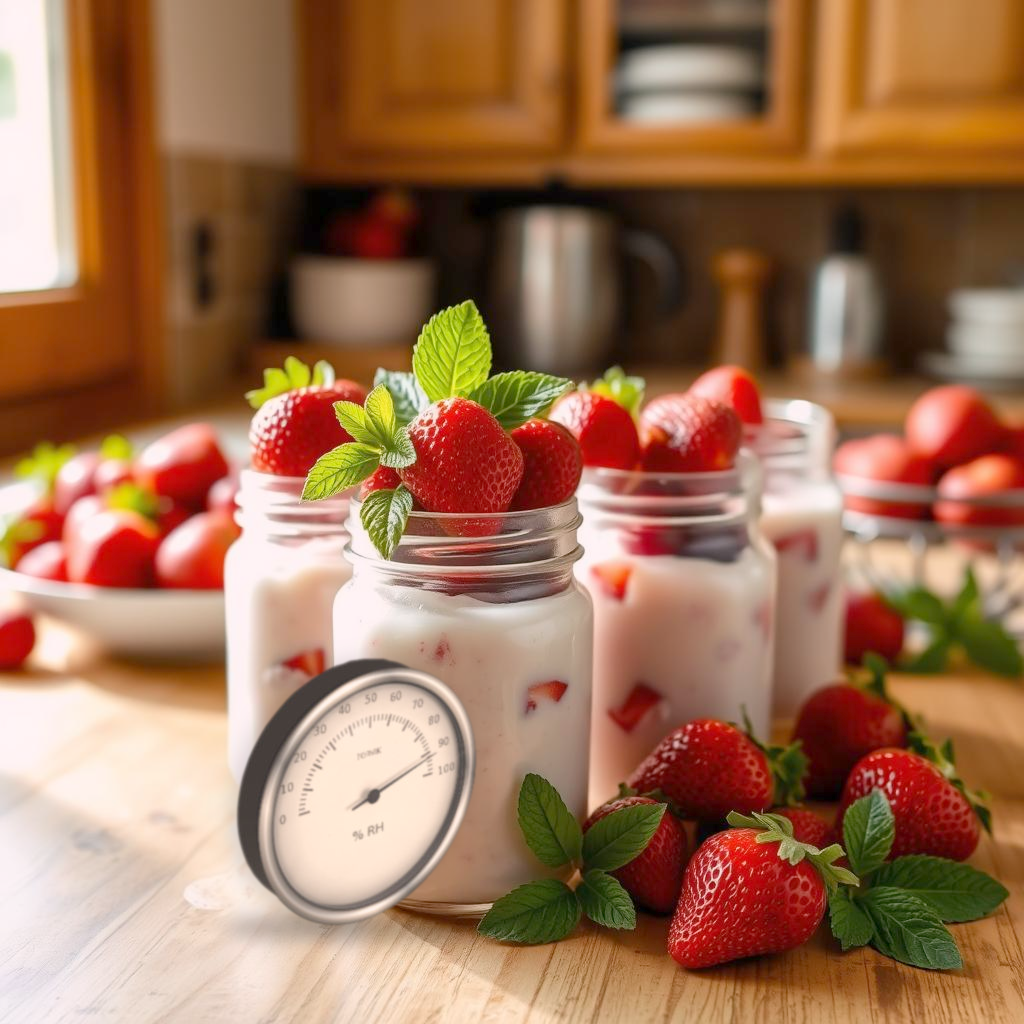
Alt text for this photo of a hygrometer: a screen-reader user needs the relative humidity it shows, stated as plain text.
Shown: 90 %
